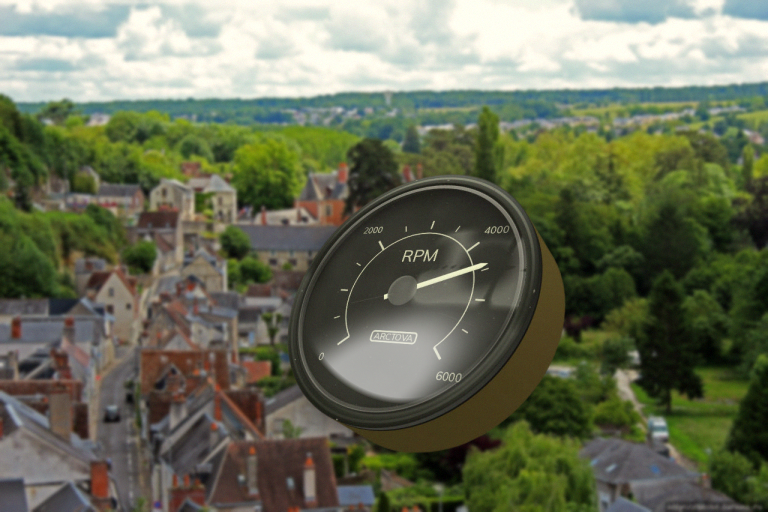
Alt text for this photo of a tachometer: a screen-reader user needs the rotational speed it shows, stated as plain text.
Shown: 4500 rpm
